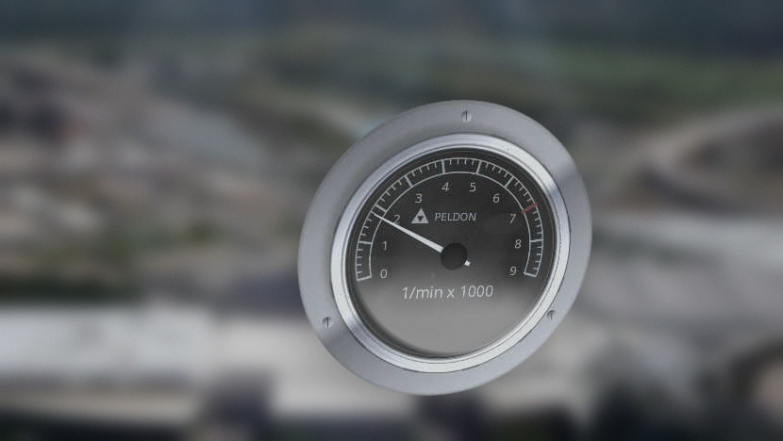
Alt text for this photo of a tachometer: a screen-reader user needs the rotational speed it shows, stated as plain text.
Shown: 1800 rpm
